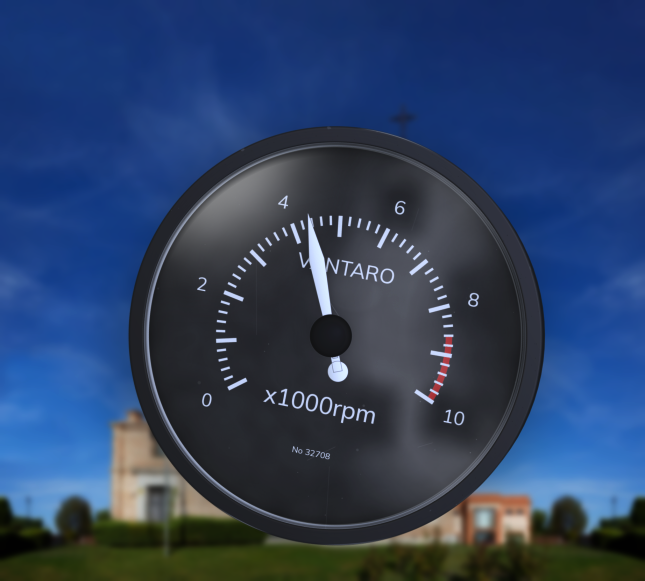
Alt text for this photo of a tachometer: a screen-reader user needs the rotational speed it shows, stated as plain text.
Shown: 4400 rpm
